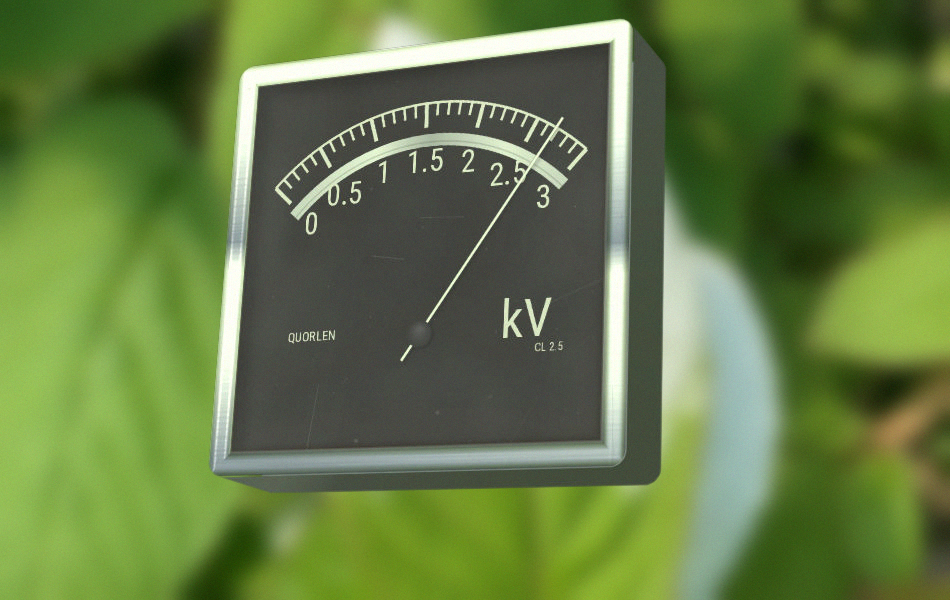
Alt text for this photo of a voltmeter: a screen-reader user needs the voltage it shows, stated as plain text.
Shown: 2.7 kV
